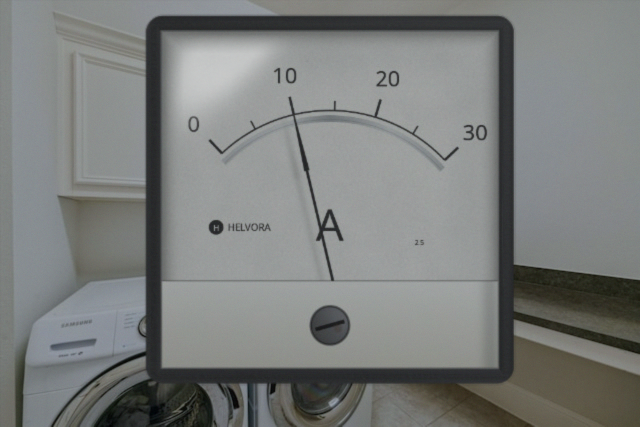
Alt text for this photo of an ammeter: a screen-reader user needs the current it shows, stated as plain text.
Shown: 10 A
